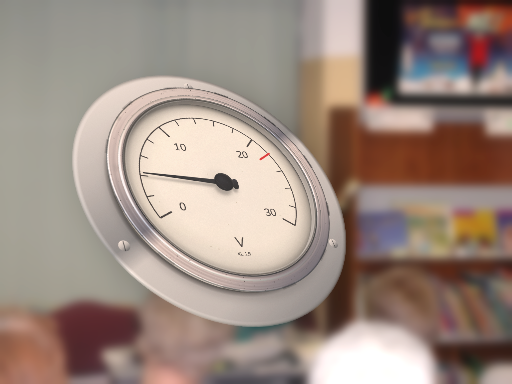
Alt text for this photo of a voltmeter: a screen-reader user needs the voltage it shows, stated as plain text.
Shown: 4 V
